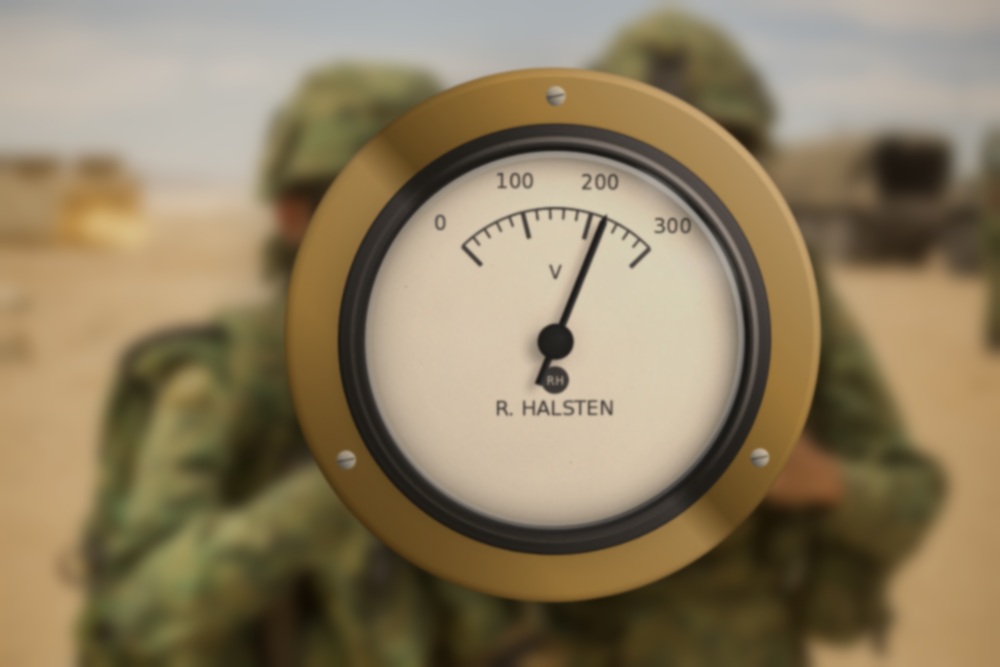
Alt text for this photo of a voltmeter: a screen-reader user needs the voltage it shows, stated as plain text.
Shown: 220 V
